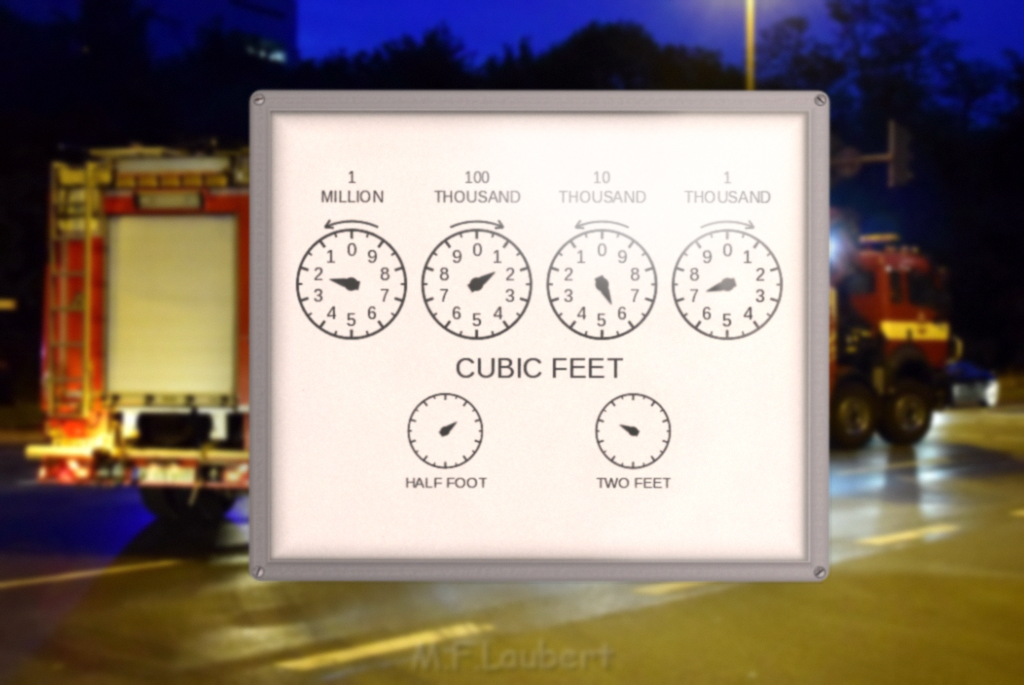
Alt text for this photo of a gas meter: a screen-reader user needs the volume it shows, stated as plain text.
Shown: 215700 ft³
